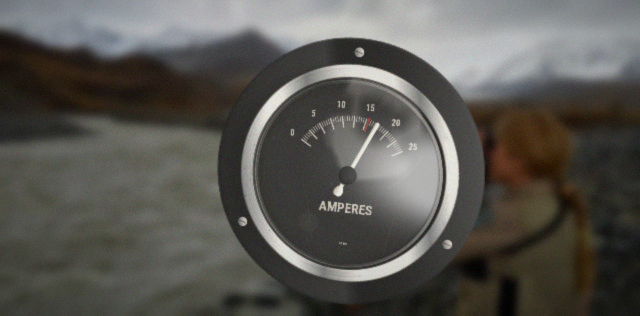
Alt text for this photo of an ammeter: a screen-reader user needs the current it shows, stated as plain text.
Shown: 17.5 A
